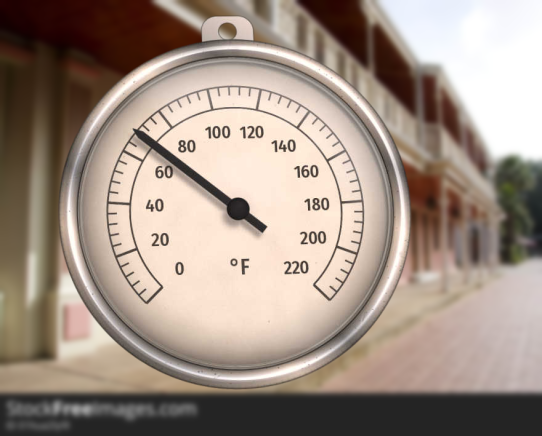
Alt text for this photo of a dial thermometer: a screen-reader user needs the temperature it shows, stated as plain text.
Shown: 68 °F
